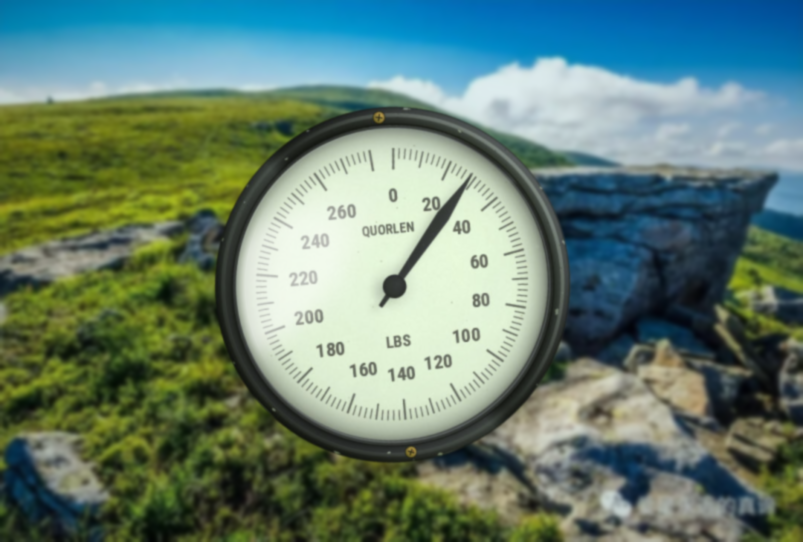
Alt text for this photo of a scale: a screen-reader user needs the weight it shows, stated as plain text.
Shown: 28 lb
